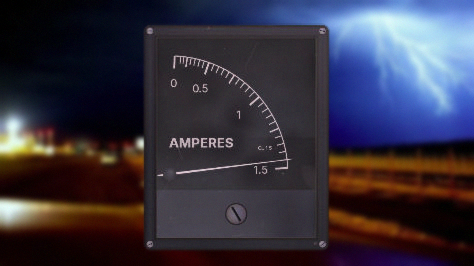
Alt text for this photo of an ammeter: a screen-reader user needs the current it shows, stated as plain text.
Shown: 1.45 A
